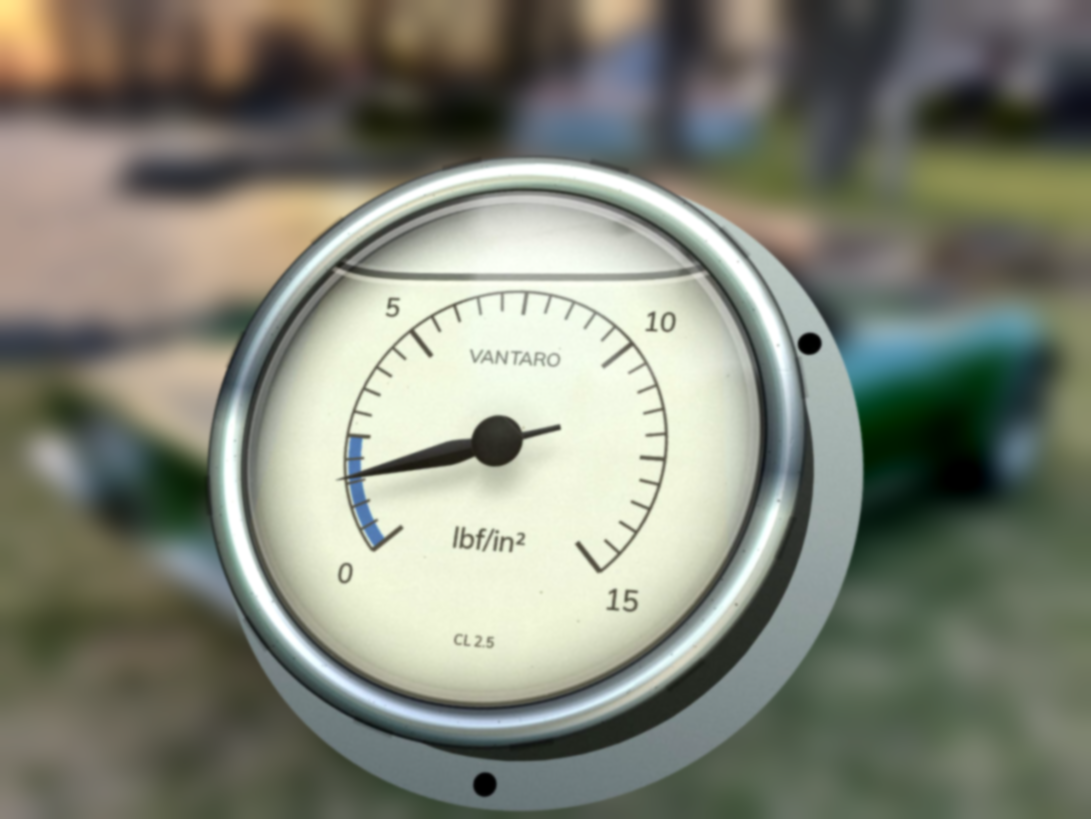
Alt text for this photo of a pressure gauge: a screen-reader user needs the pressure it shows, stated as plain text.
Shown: 1.5 psi
